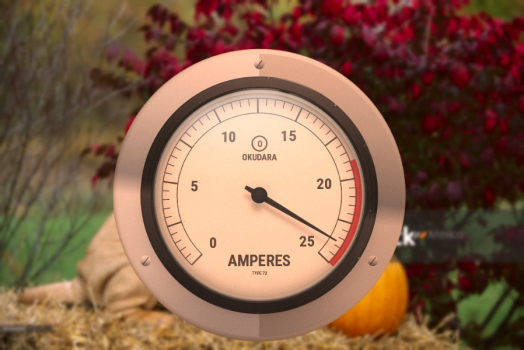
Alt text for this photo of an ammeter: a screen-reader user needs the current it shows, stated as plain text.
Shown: 23.75 A
